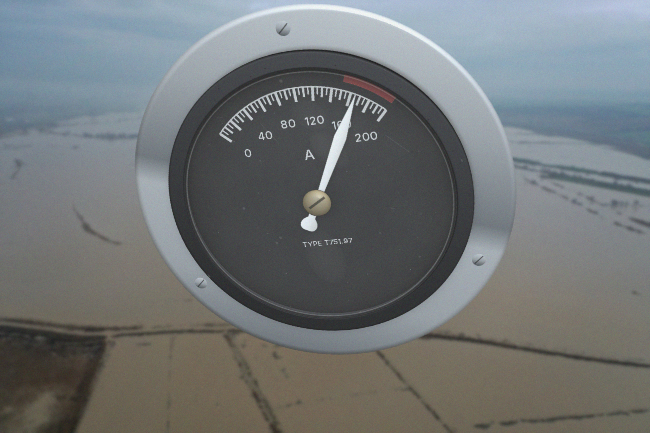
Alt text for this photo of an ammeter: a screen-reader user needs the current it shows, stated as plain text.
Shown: 165 A
